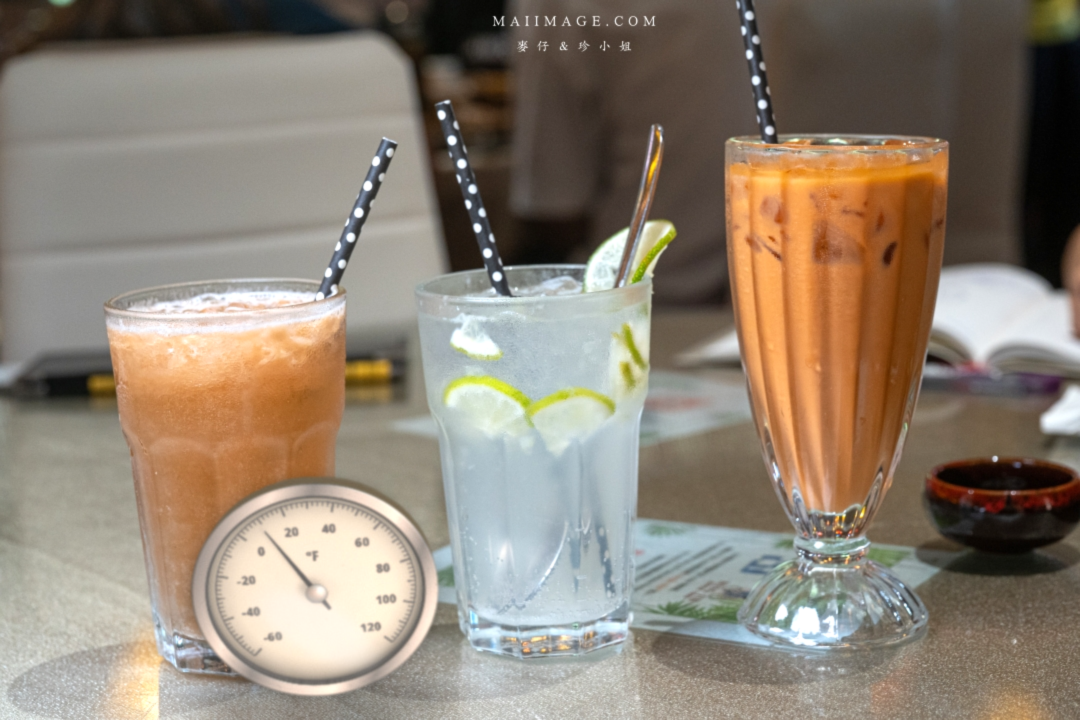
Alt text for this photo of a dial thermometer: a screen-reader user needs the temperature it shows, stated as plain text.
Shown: 10 °F
